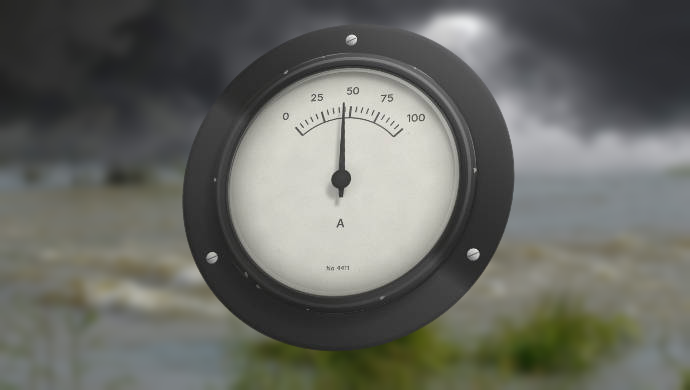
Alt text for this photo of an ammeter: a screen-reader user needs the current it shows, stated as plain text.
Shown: 45 A
